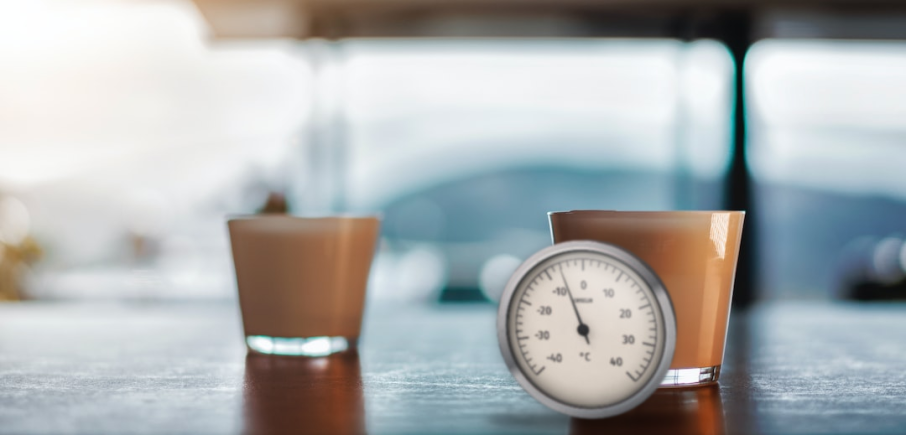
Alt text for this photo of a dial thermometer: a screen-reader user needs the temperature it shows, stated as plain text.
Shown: -6 °C
